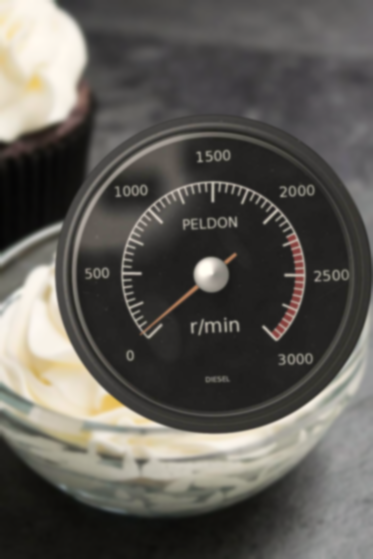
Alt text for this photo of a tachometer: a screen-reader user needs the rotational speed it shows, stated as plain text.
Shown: 50 rpm
